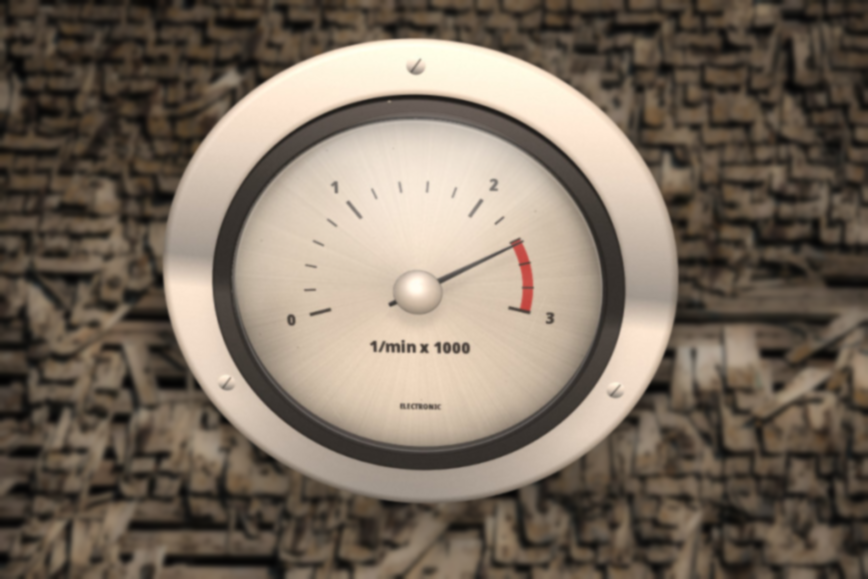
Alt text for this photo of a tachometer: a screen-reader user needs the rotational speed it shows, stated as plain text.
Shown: 2400 rpm
